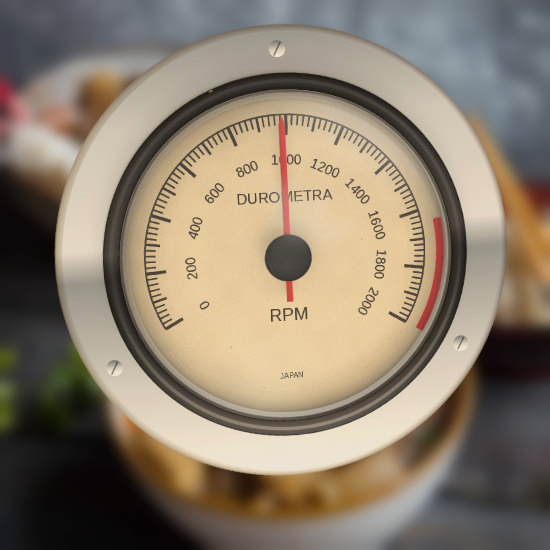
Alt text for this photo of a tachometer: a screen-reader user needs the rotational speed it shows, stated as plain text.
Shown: 980 rpm
